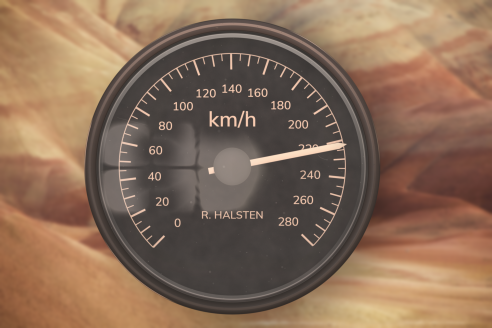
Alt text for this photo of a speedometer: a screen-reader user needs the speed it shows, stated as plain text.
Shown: 222.5 km/h
